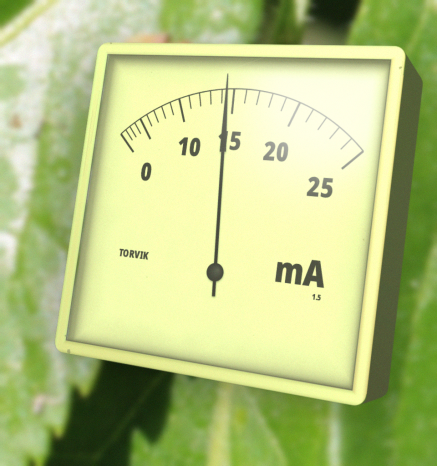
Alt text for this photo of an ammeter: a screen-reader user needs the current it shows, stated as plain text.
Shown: 14.5 mA
